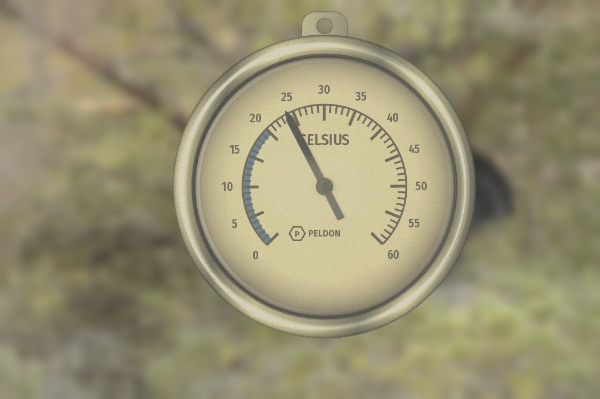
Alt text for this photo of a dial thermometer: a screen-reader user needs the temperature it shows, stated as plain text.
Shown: 24 °C
